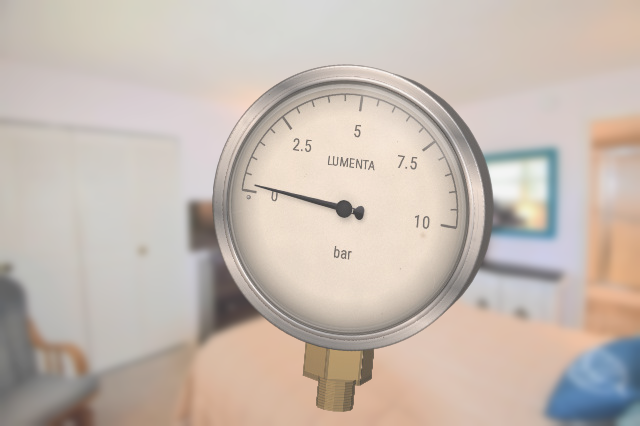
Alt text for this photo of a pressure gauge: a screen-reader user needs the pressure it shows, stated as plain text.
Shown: 0.25 bar
